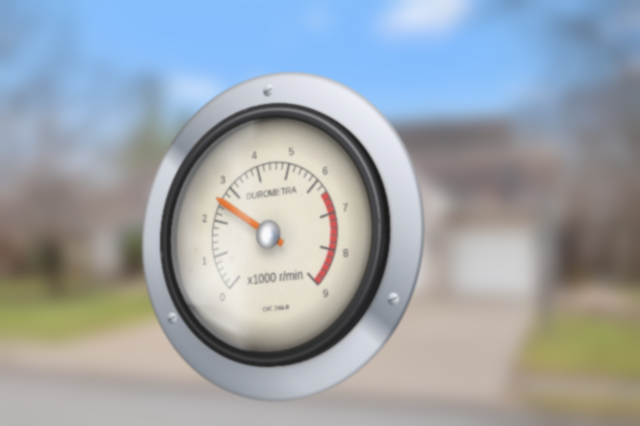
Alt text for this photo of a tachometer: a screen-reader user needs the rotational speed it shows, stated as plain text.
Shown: 2600 rpm
